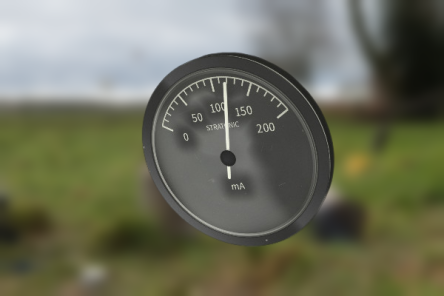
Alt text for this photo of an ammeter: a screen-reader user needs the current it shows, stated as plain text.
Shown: 120 mA
